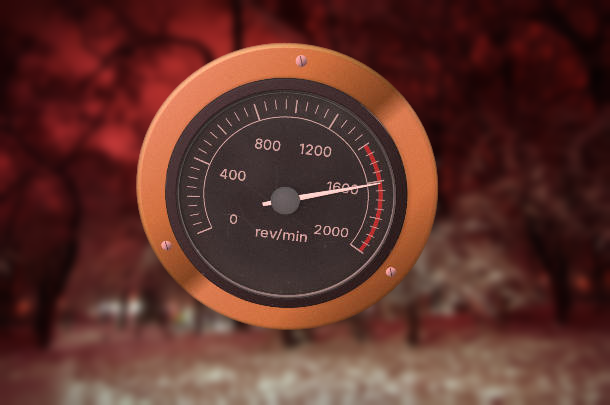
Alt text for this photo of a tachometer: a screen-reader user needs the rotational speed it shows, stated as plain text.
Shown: 1600 rpm
